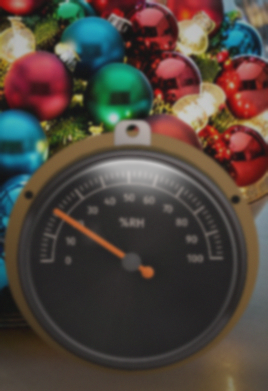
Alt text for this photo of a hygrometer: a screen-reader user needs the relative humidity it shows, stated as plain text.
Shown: 20 %
